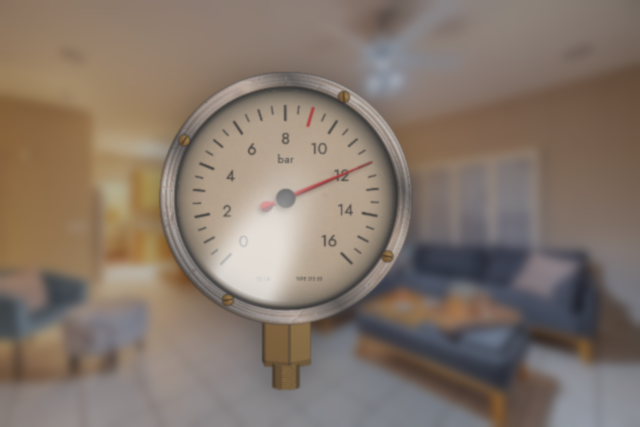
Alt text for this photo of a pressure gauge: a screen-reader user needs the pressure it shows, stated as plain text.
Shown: 12 bar
